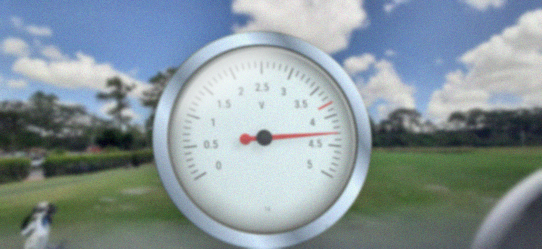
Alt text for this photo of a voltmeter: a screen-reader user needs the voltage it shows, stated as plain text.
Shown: 4.3 V
